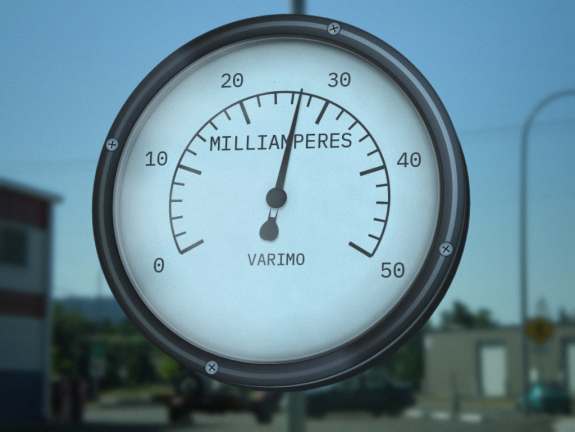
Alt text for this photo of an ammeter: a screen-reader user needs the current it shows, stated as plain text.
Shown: 27 mA
